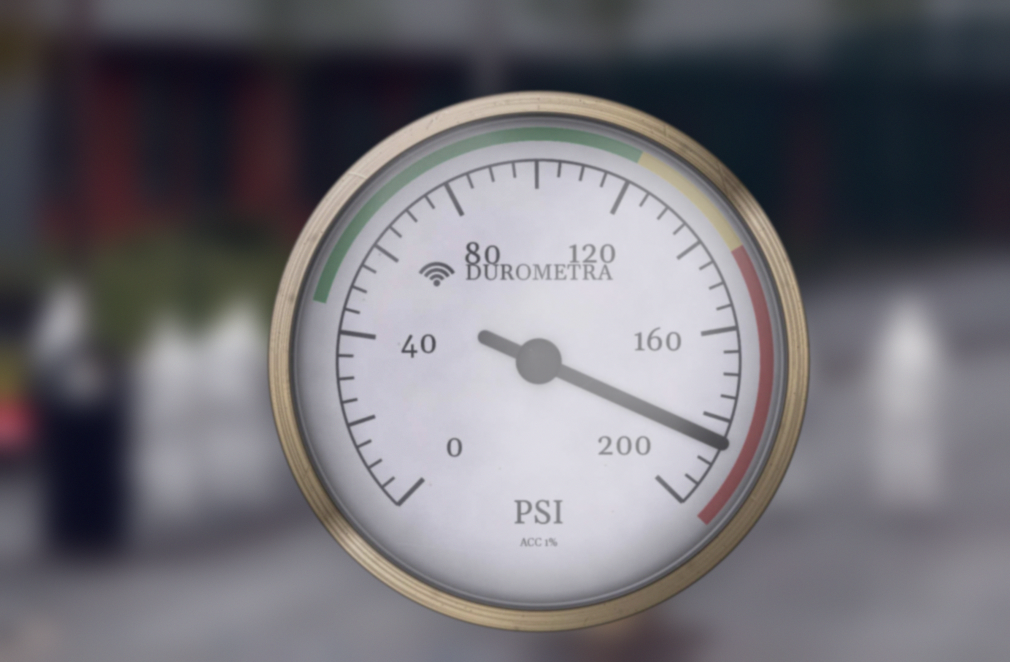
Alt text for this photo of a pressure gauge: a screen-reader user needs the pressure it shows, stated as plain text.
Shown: 185 psi
